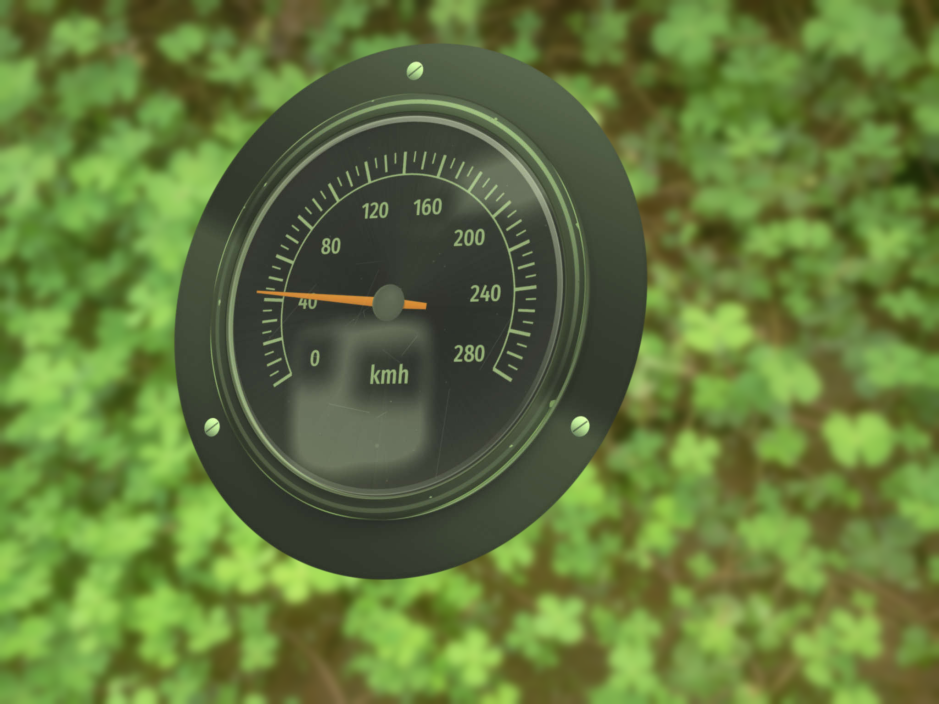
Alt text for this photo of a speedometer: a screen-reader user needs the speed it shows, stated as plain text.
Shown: 42.5 km/h
